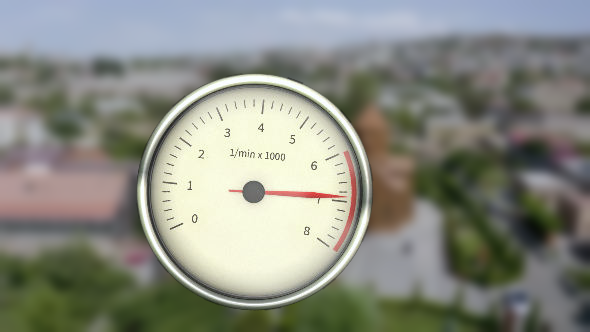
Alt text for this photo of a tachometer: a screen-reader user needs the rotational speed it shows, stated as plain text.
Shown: 6900 rpm
